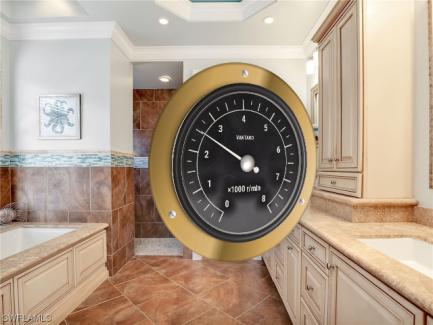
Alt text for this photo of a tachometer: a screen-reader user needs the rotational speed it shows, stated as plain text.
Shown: 2500 rpm
